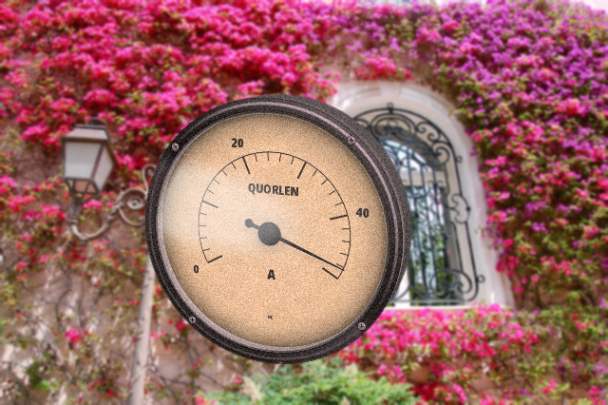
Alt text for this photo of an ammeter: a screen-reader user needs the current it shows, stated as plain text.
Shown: 48 A
